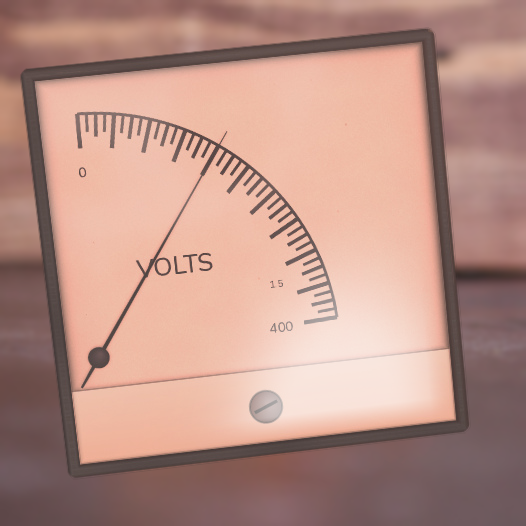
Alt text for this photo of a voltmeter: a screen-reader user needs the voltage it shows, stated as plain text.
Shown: 160 V
